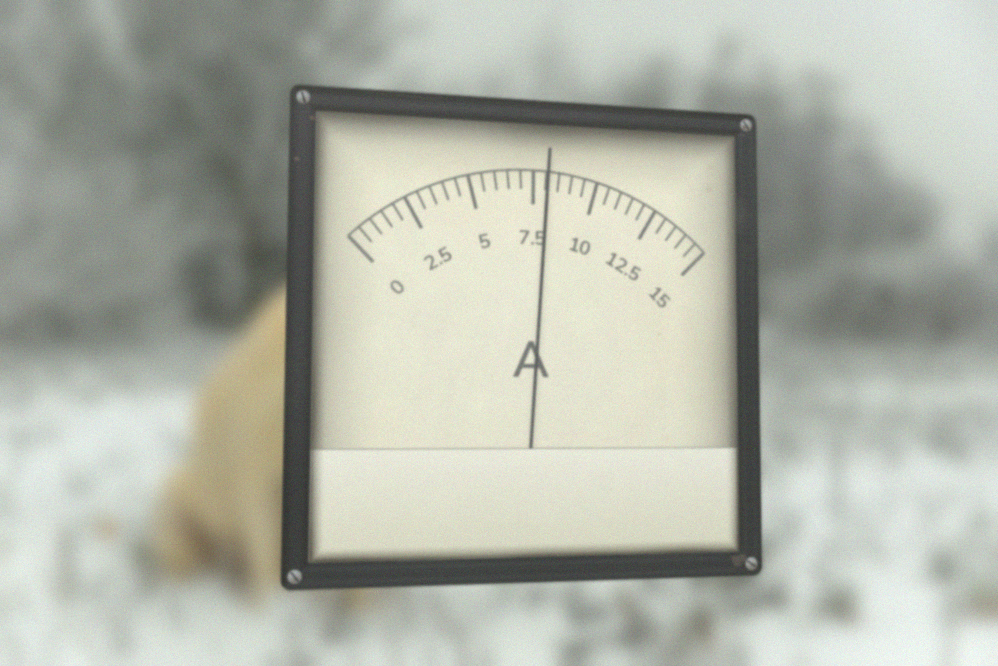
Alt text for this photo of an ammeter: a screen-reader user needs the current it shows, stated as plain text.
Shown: 8 A
